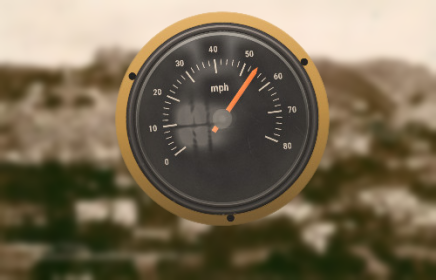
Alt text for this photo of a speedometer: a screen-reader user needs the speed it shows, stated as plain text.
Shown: 54 mph
